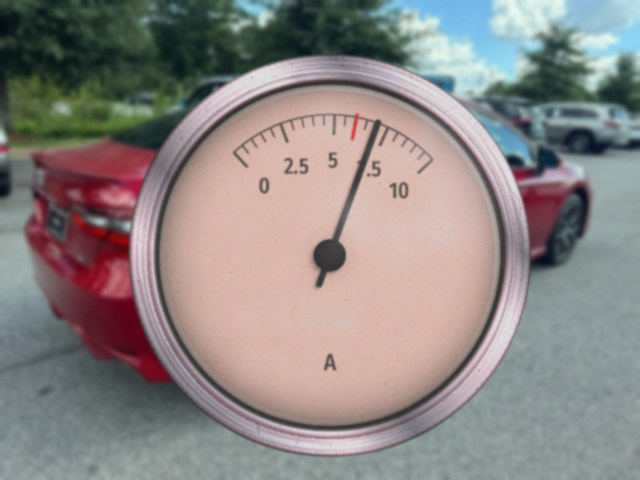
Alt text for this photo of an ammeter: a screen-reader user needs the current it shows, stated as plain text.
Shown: 7 A
